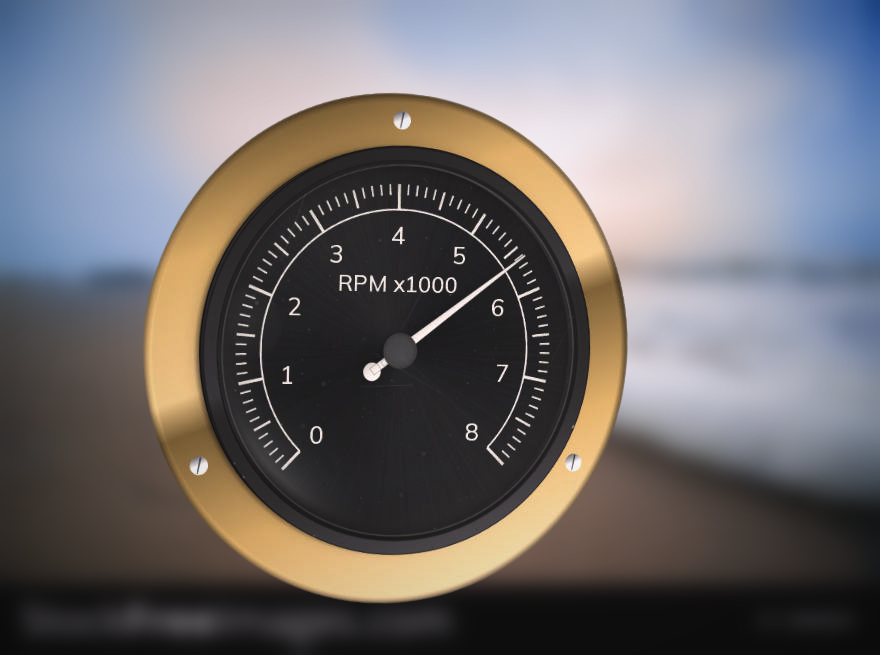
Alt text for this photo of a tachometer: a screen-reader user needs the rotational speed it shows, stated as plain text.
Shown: 5600 rpm
